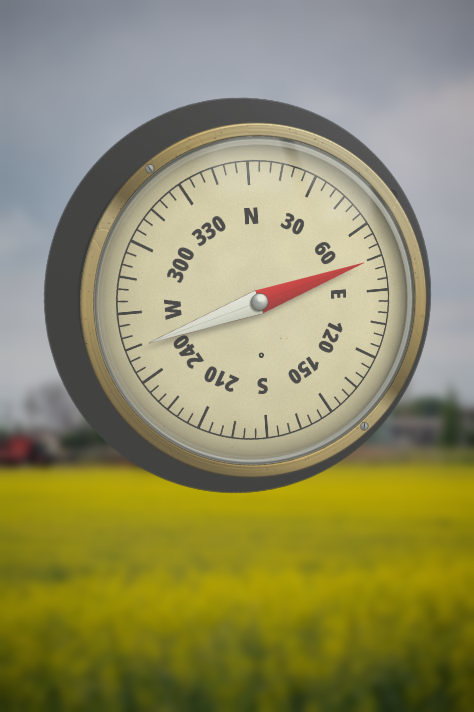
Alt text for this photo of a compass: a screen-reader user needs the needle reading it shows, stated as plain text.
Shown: 75 °
